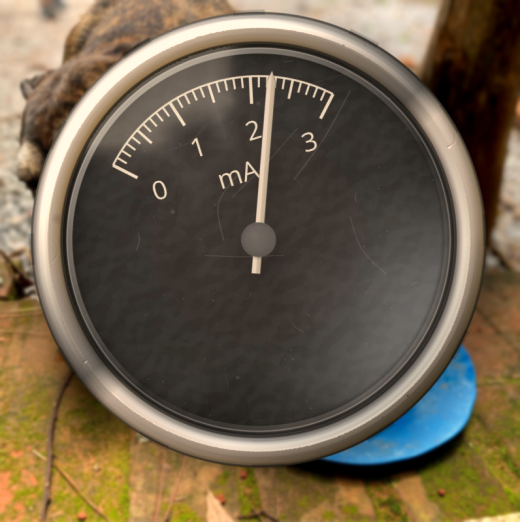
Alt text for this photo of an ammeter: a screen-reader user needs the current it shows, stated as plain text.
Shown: 2.25 mA
